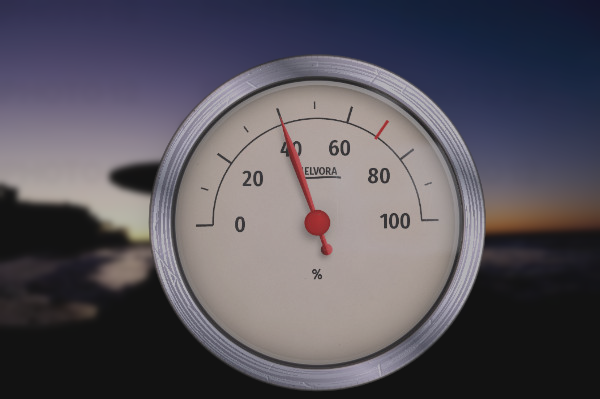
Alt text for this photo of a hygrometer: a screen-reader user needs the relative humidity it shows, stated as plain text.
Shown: 40 %
